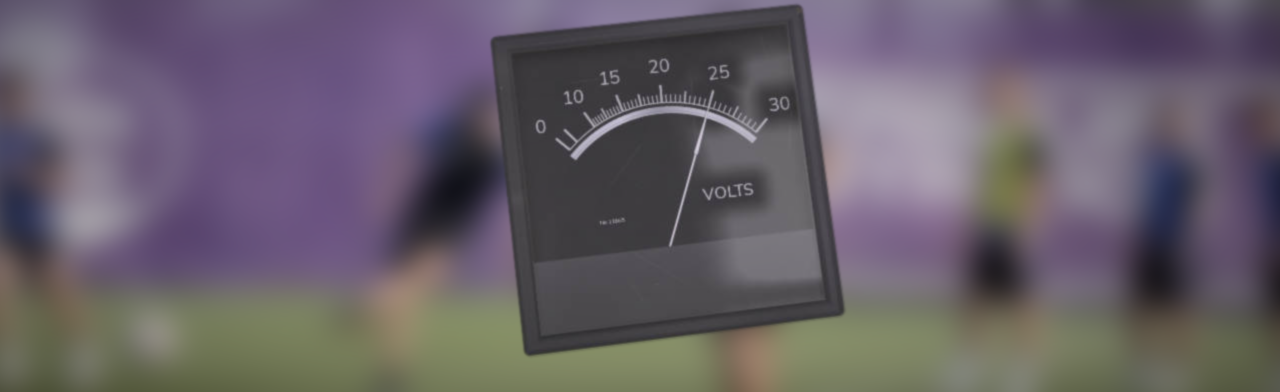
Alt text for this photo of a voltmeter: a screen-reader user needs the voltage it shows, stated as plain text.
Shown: 25 V
